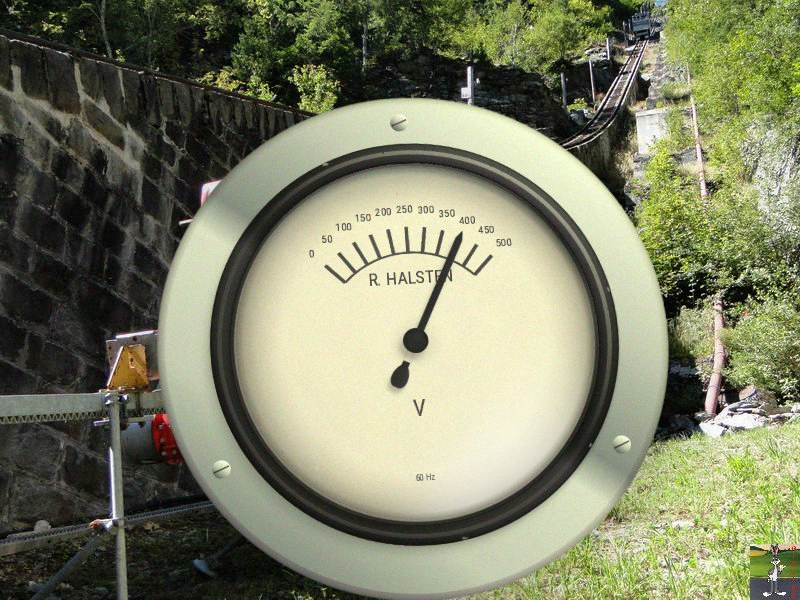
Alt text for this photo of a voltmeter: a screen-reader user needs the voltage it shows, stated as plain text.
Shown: 400 V
